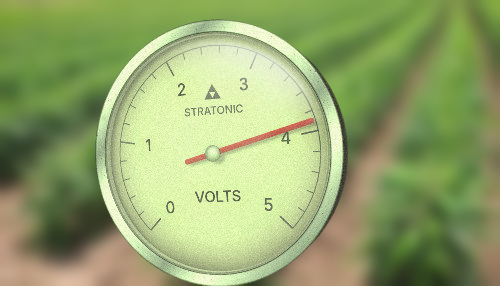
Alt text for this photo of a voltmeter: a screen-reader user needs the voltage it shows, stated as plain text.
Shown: 3.9 V
